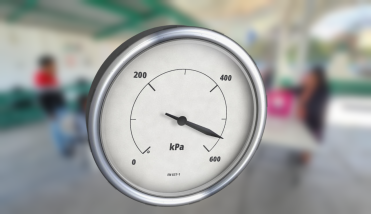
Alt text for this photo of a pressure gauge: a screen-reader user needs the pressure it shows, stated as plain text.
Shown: 550 kPa
